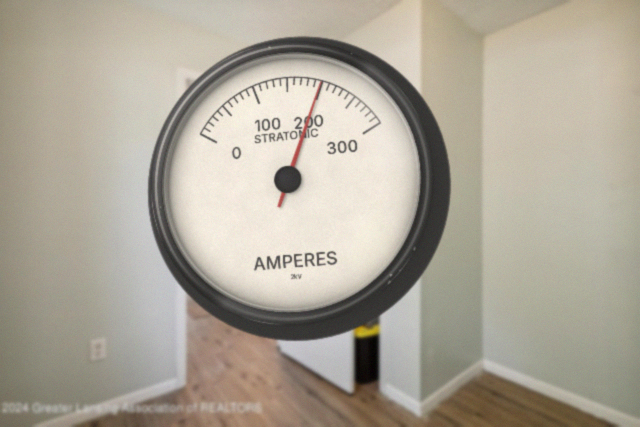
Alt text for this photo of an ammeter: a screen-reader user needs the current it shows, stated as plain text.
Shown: 200 A
